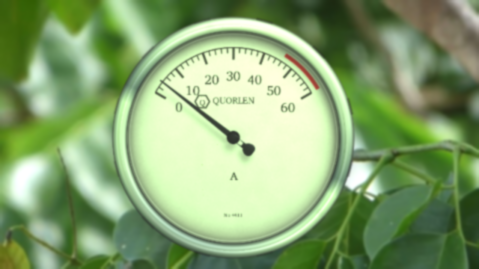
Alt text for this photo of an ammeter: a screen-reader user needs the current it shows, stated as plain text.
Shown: 4 A
